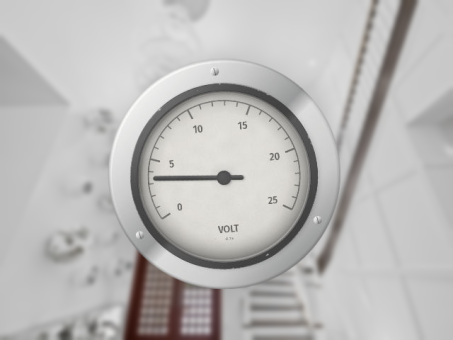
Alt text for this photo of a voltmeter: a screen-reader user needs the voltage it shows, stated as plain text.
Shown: 3.5 V
